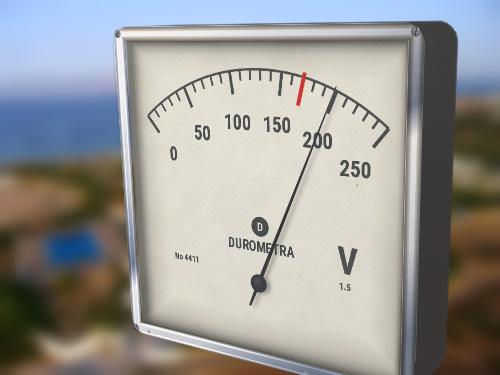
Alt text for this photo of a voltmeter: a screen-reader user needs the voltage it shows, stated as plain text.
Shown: 200 V
